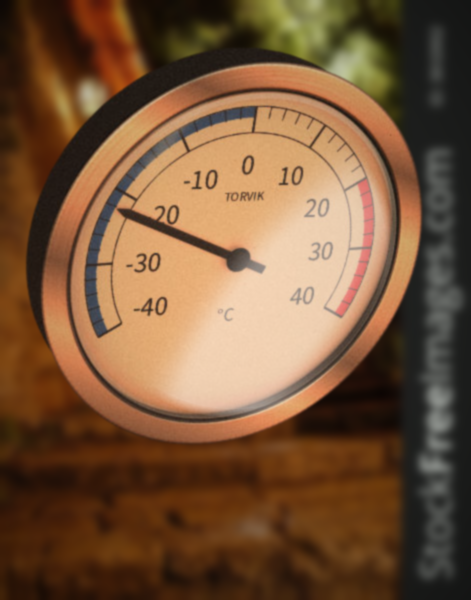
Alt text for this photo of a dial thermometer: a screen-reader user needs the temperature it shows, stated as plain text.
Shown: -22 °C
